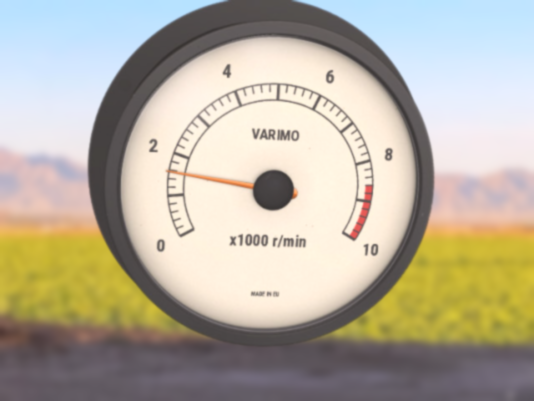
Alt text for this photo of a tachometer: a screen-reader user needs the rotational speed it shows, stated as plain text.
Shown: 1600 rpm
